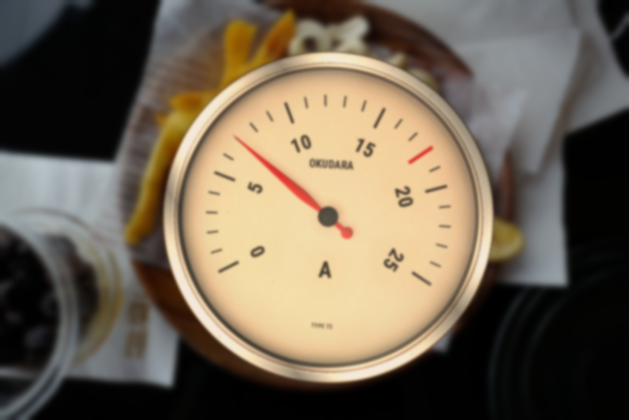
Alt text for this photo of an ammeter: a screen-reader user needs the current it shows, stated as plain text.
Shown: 7 A
